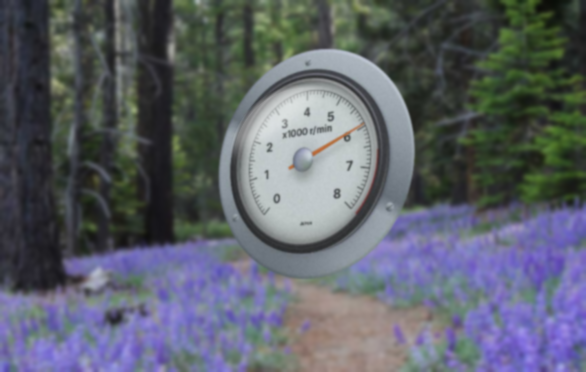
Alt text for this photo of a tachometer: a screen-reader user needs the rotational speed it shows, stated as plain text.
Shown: 6000 rpm
